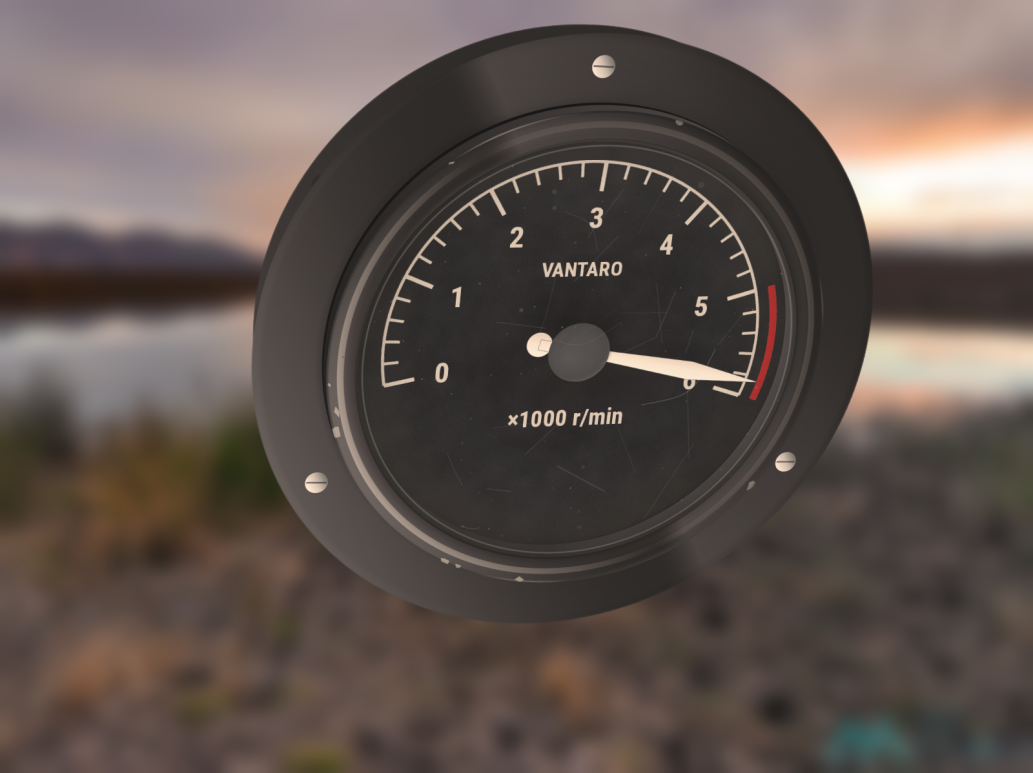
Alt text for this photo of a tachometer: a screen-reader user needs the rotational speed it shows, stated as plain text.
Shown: 5800 rpm
